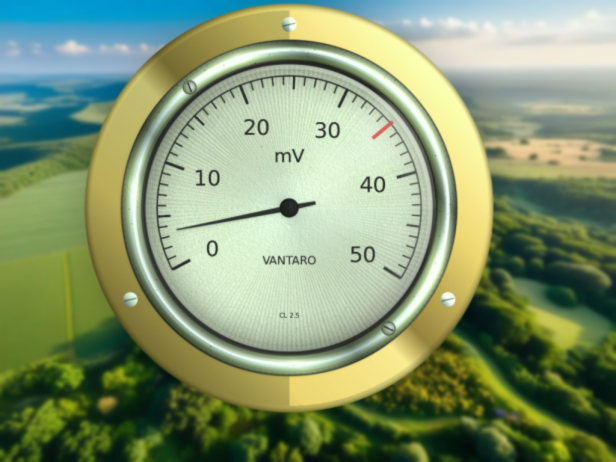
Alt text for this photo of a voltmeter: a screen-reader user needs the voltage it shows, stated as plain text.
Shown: 3.5 mV
